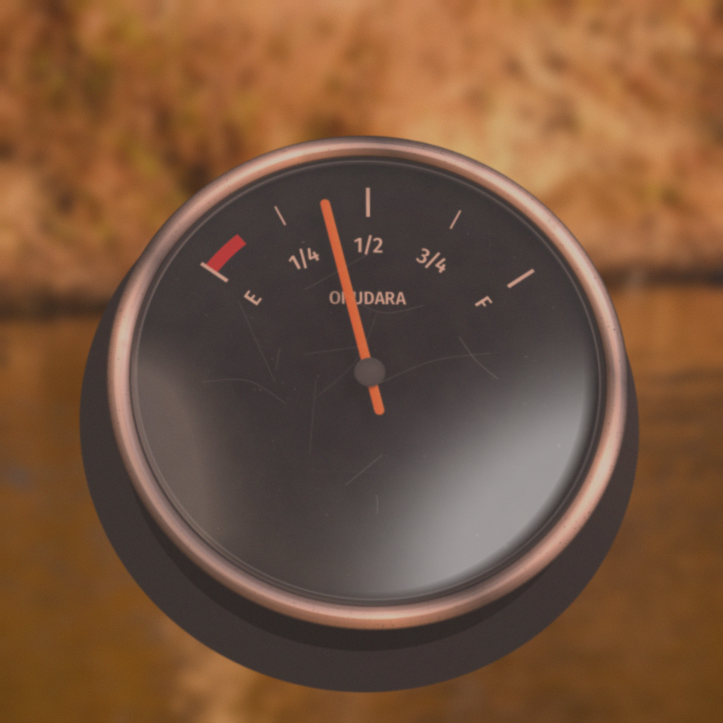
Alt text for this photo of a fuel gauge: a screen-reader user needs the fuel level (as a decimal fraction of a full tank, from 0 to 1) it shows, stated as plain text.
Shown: 0.375
